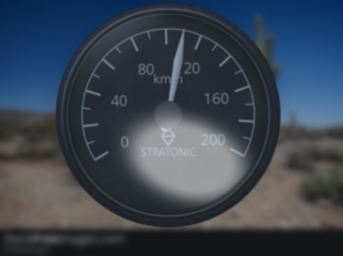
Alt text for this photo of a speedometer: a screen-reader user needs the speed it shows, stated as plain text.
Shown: 110 km/h
